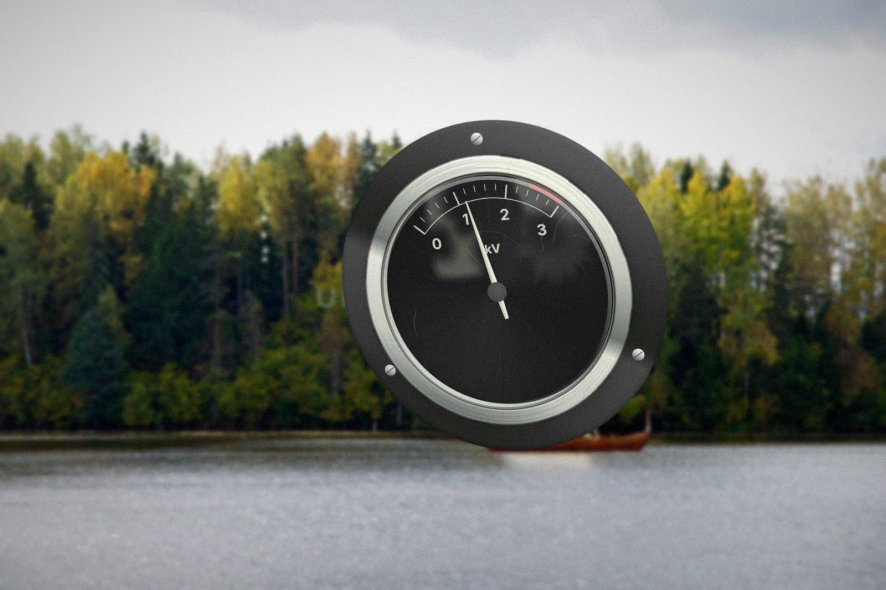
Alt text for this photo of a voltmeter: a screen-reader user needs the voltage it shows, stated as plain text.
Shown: 1.2 kV
